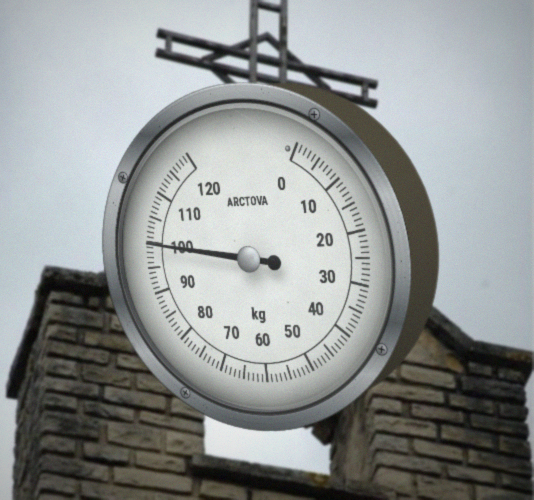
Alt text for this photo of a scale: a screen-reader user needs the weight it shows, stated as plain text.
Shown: 100 kg
